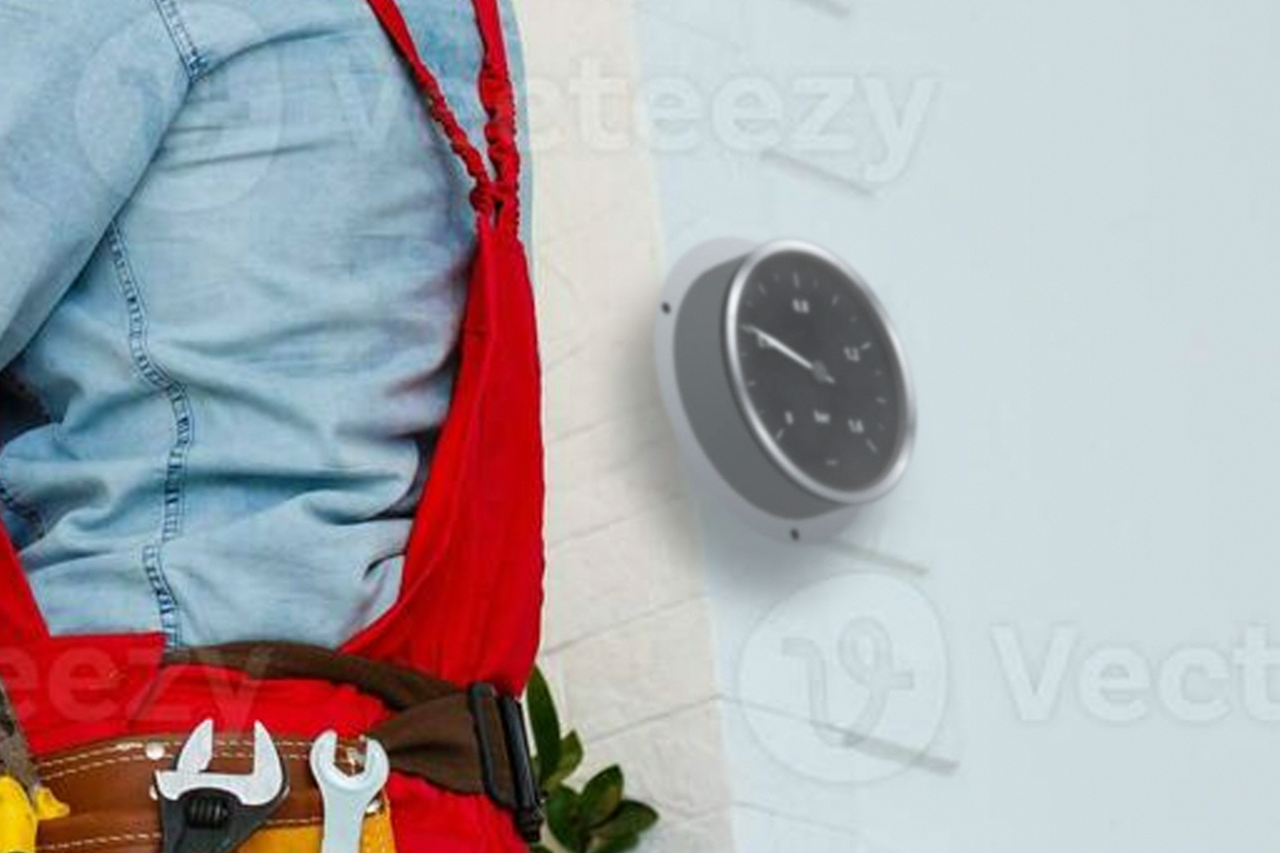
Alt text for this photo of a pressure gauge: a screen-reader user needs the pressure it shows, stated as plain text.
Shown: 0.4 bar
